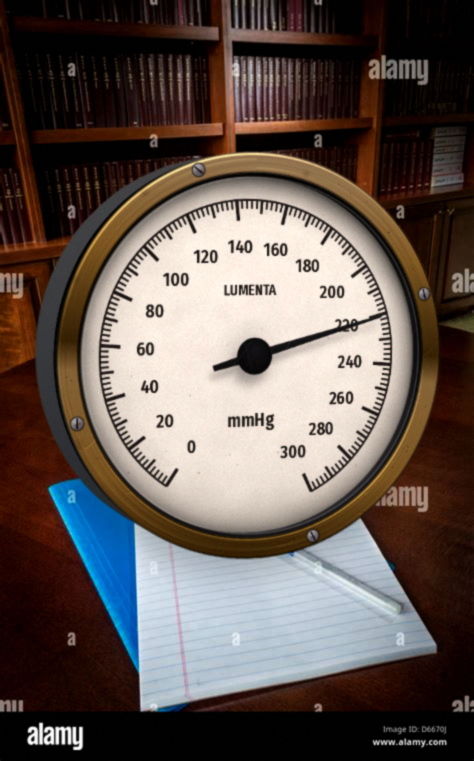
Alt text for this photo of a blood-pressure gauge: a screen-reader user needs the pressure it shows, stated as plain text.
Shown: 220 mmHg
